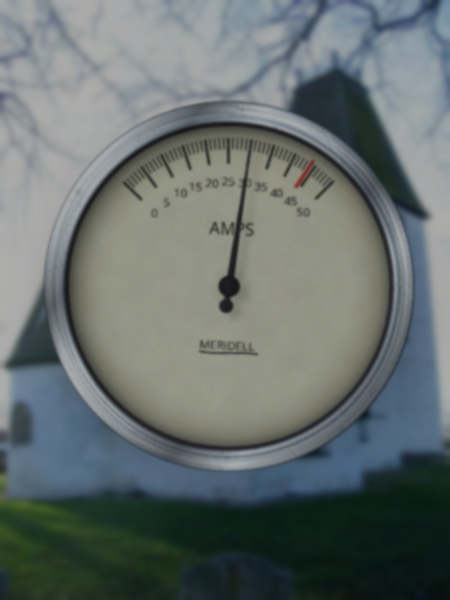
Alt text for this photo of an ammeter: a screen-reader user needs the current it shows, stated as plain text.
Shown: 30 A
